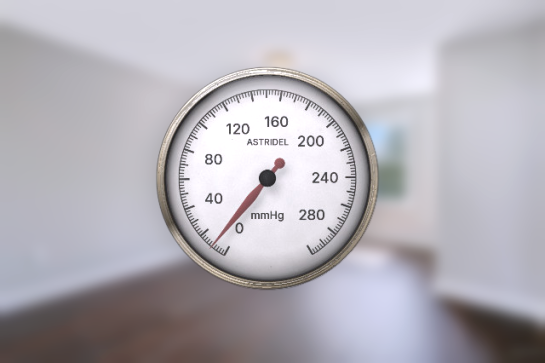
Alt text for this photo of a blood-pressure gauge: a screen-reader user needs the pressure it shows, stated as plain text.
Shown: 10 mmHg
